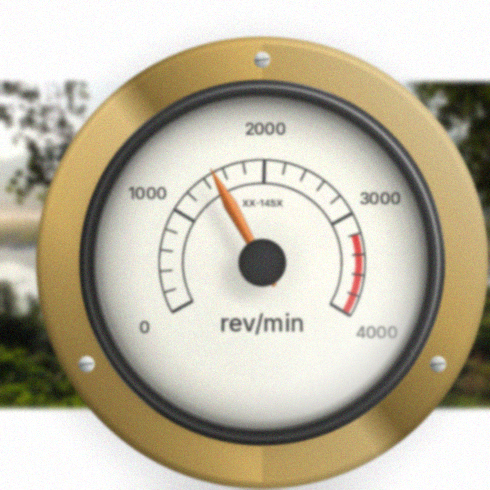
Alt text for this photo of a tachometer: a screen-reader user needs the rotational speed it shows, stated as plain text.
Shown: 1500 rpm
